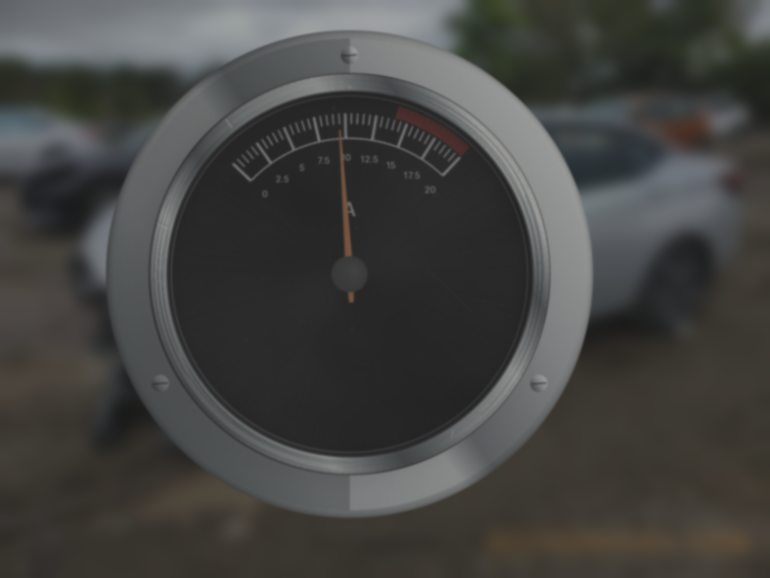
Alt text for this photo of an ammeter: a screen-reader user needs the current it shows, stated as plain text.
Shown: 9.5 A
